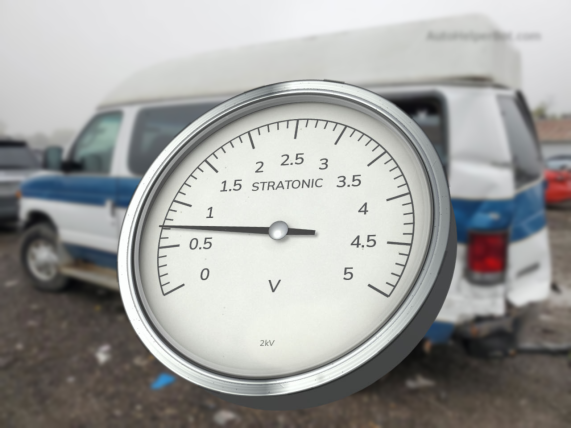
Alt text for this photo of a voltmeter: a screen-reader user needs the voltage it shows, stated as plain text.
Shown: 0.7 V
